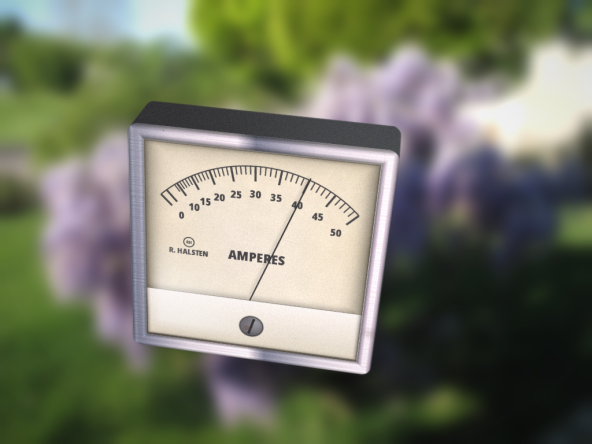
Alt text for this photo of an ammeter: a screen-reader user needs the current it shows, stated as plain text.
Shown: 40 A
